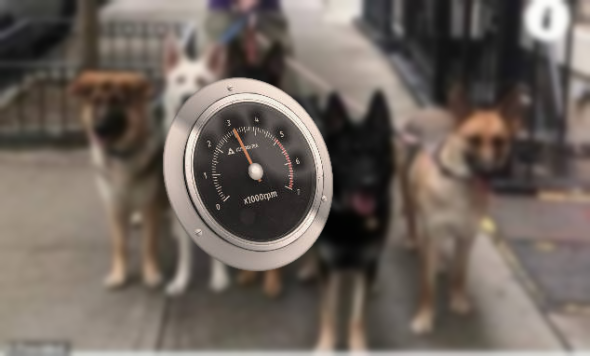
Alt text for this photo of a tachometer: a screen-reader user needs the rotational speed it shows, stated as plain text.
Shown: 3000 rpm
